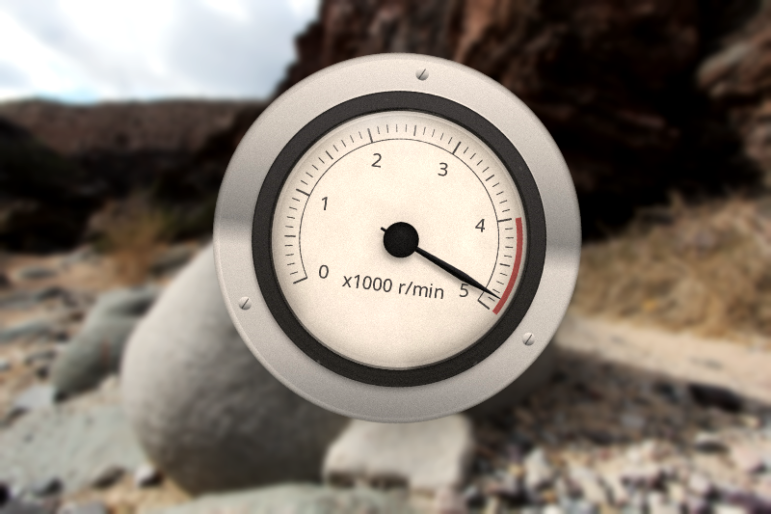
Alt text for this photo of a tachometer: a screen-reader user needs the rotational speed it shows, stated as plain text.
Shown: 4850 rpm
